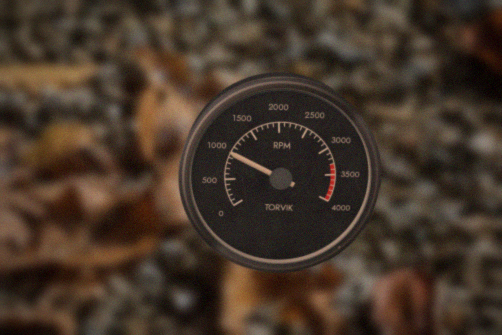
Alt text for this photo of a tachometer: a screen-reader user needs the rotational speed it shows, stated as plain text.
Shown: 1000 rpm
